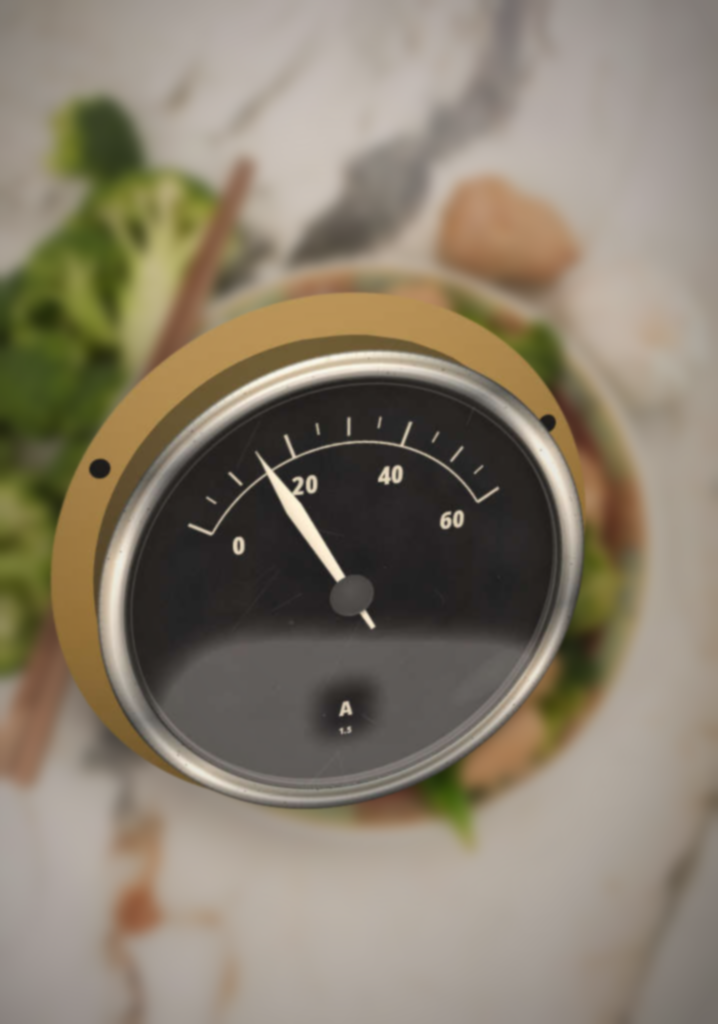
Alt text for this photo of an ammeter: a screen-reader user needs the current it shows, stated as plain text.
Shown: 15 A
